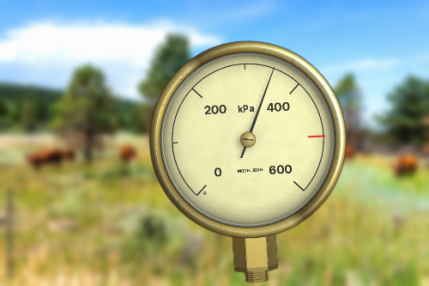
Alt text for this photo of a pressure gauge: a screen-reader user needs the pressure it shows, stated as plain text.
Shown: 350 kPa
